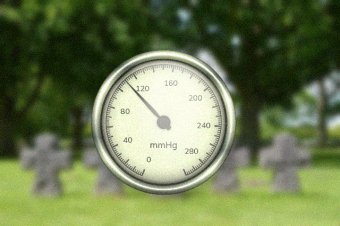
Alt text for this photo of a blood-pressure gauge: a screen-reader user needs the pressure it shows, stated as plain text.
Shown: 110 mmHg
